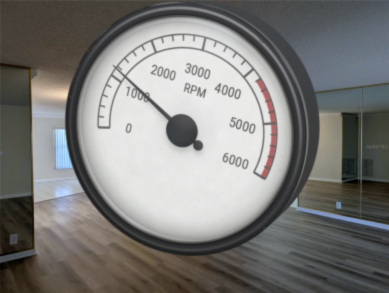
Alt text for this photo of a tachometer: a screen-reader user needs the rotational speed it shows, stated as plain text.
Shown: 1200 rpm
